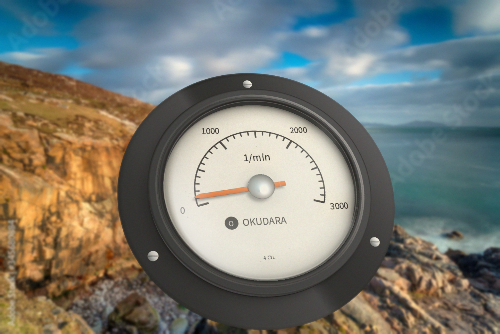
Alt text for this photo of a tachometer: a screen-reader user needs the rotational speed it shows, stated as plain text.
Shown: 100 rpm
